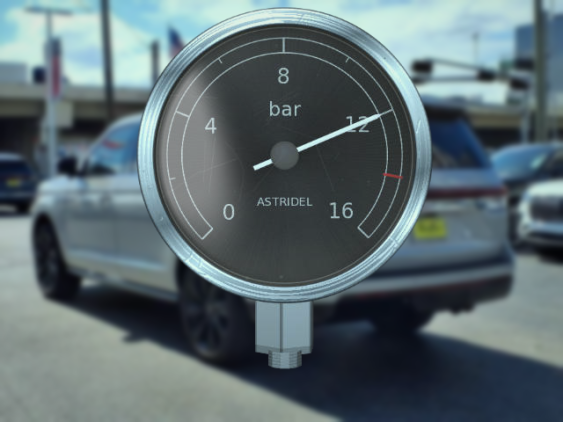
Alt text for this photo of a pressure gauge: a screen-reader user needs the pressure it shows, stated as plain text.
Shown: 12 bar
